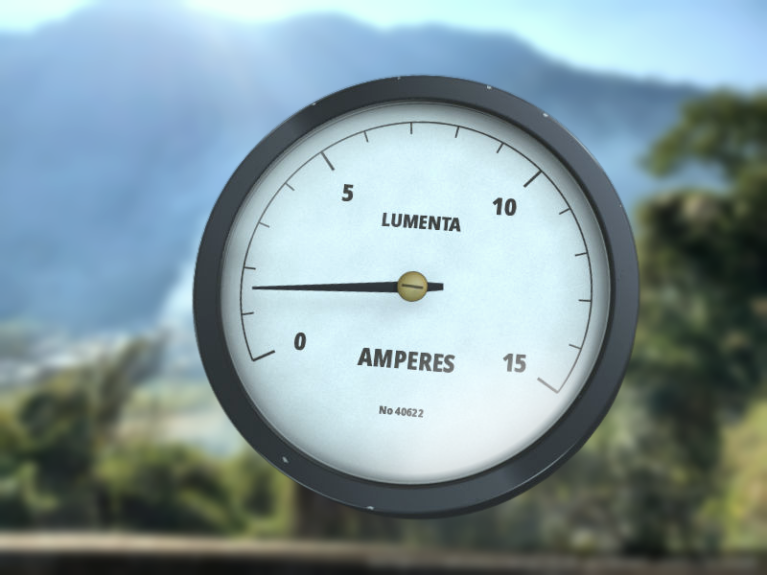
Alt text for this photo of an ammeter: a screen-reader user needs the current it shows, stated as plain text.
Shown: 1.5 A
